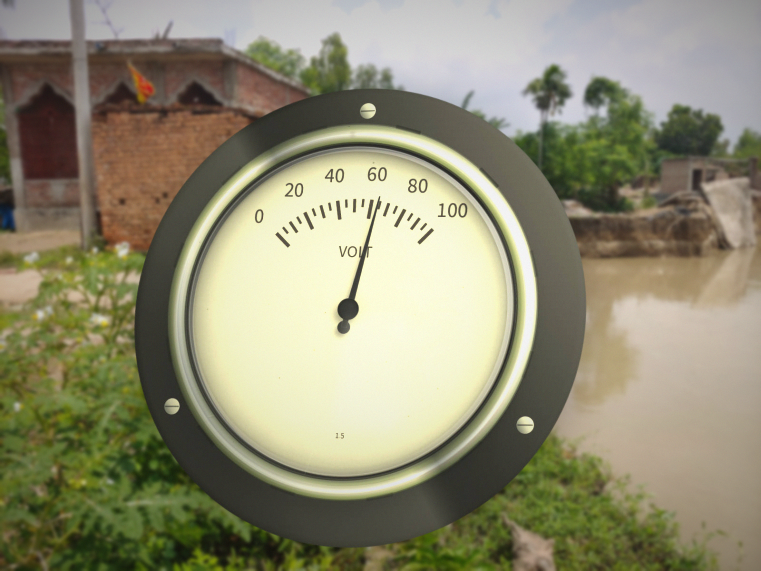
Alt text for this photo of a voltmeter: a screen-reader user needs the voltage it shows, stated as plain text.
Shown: 65 V
